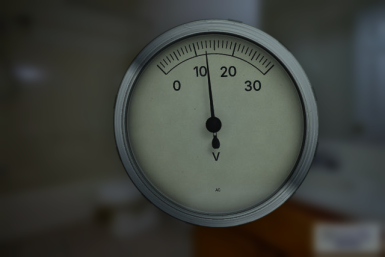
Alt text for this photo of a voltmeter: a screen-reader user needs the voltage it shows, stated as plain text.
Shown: 13 V
